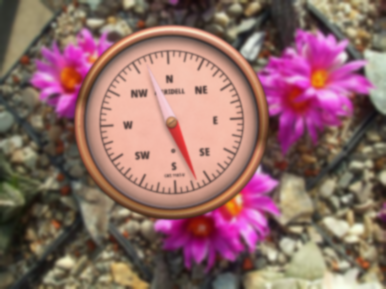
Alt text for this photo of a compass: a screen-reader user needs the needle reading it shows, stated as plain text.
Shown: 160 °
